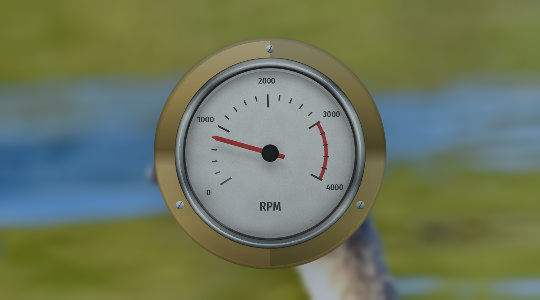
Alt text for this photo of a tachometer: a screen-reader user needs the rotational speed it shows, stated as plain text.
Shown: 800 rpm
